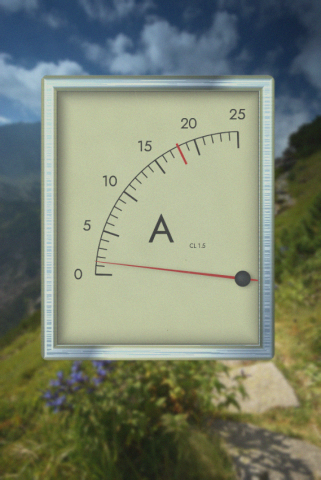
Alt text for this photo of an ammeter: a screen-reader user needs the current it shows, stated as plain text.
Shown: 1.5 A
